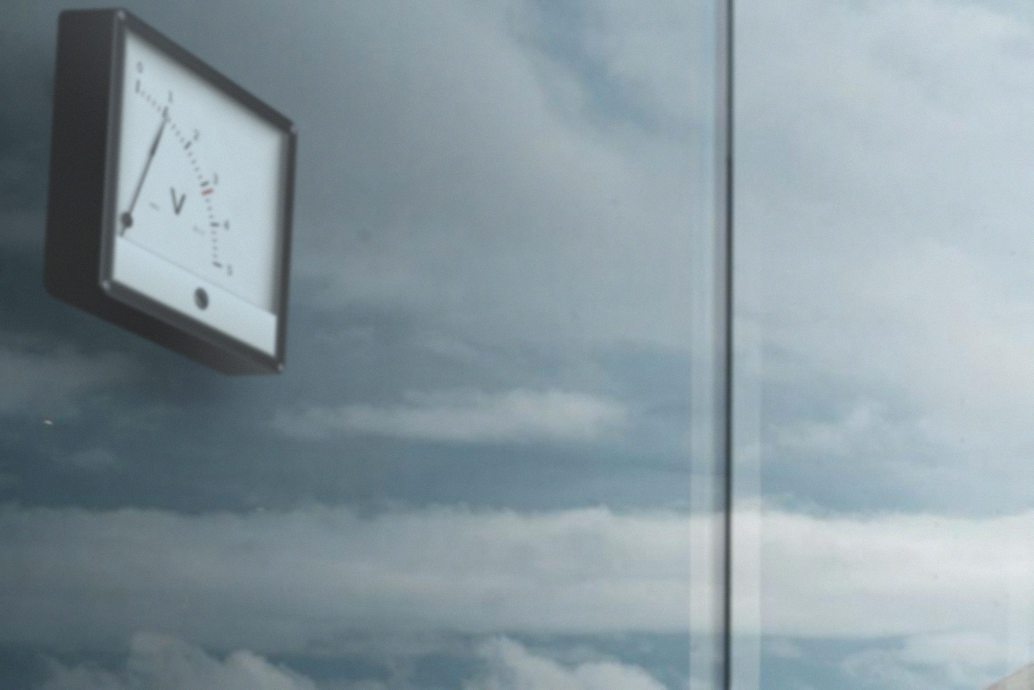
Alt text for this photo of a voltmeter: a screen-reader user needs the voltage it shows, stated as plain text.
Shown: 1 V
